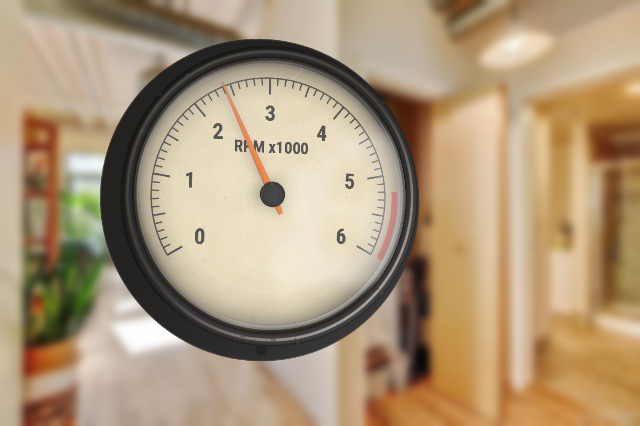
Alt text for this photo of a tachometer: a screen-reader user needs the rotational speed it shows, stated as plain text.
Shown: 2400 rpm
